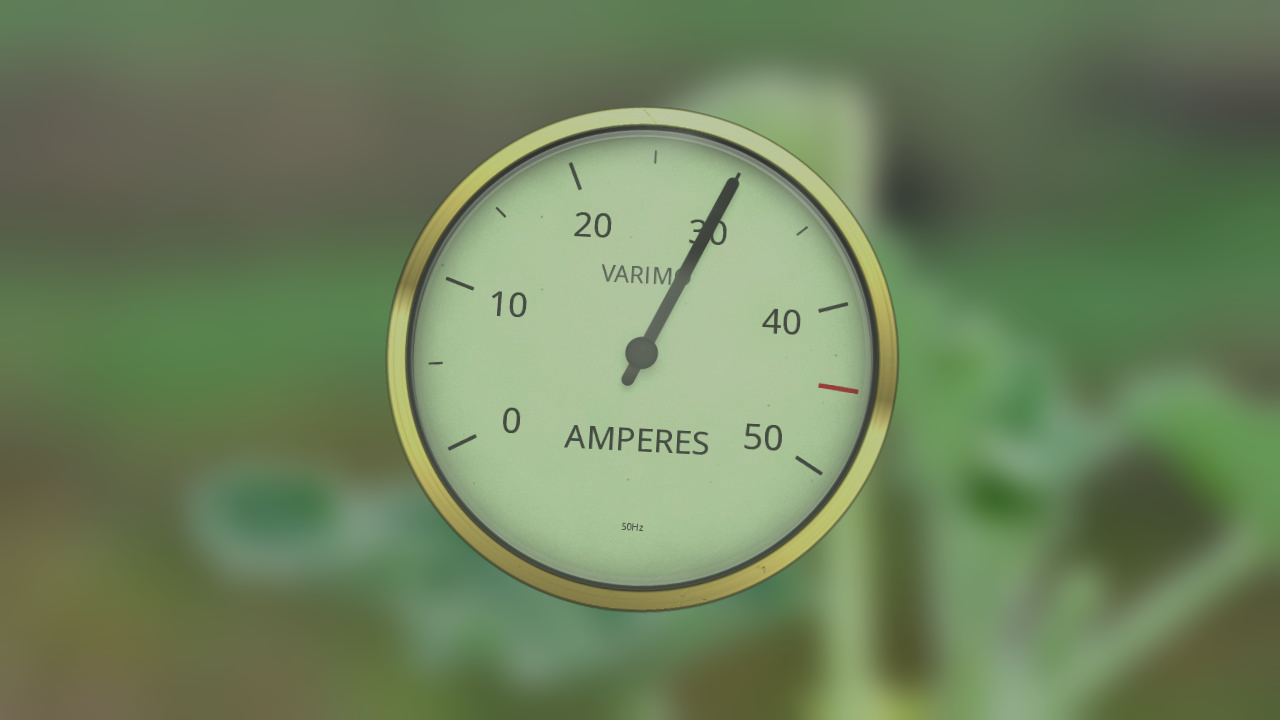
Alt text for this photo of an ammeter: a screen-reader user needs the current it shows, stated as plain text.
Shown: 30 A
